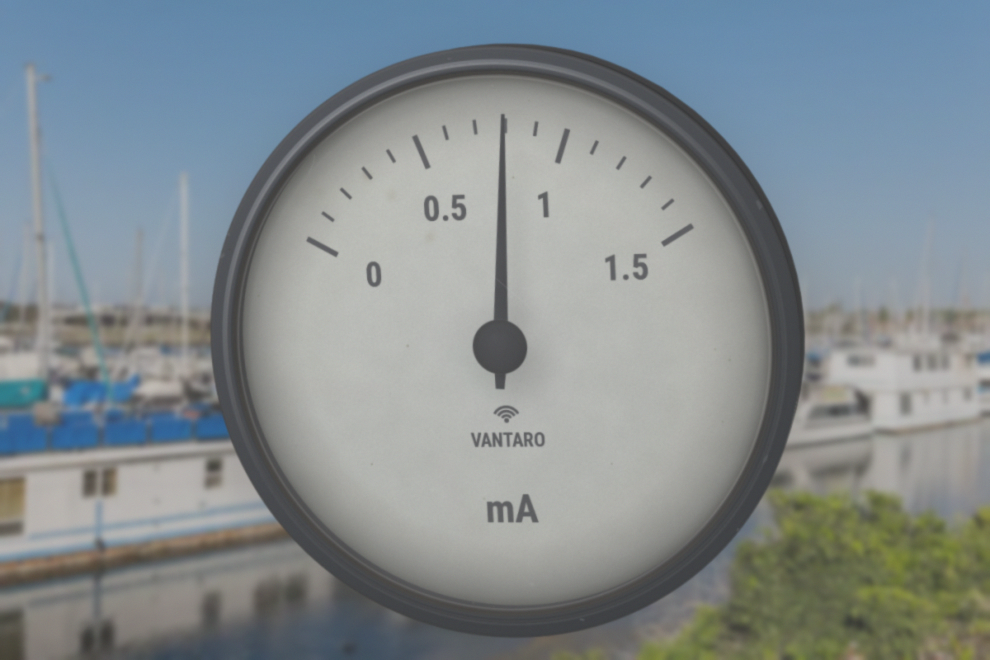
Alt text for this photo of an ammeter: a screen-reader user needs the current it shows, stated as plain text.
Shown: 0.8 mA
